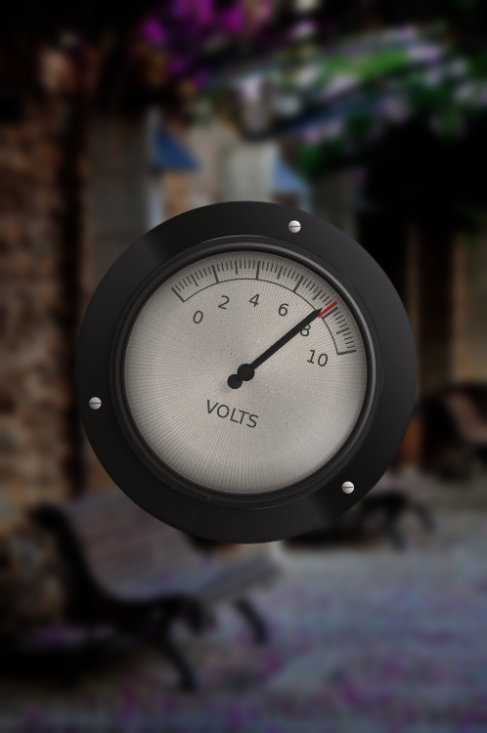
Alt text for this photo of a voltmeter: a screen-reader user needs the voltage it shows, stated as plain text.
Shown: 7.6 V
